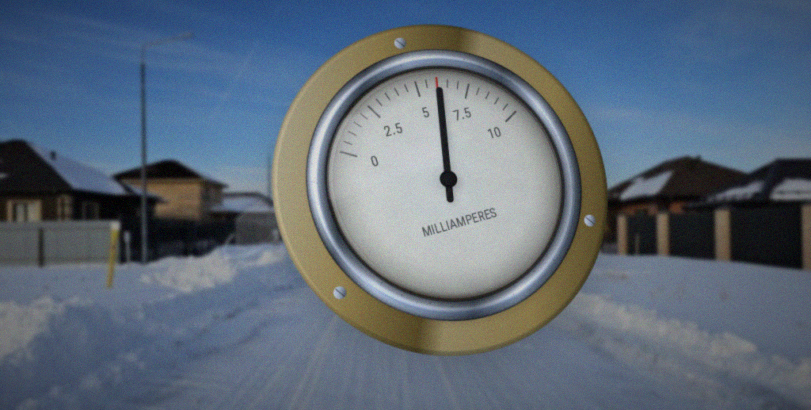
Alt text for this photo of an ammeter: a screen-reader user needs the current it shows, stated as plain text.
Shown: 6 mA
